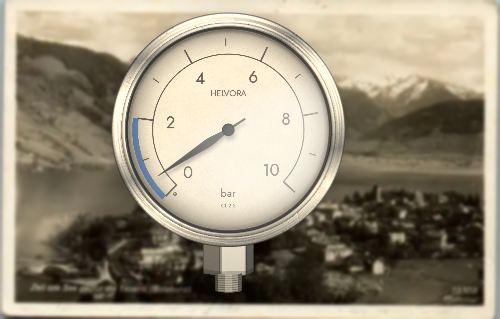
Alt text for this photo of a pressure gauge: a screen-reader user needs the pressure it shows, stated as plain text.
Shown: 0.5 bar
